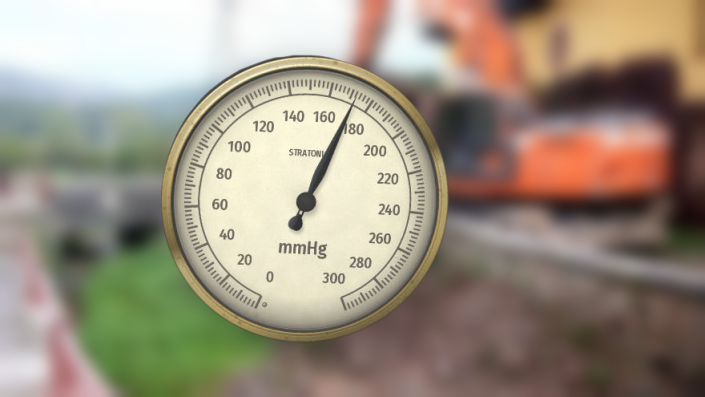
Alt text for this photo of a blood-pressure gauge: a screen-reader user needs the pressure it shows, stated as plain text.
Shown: 172 mmHg
